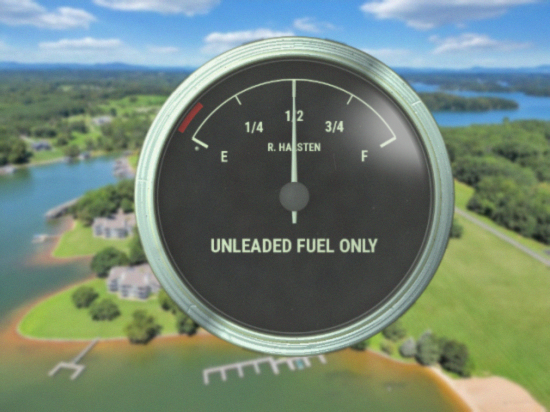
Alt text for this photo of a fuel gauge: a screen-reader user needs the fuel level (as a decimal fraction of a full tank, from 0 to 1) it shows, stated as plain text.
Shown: 0.5
